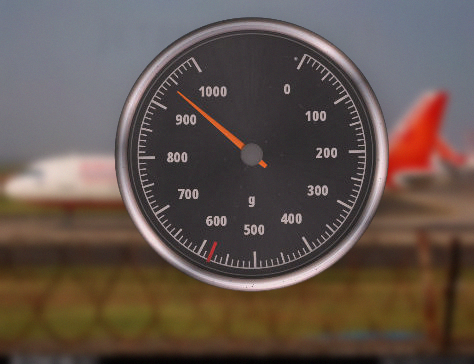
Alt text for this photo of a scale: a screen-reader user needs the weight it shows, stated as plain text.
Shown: 940 g
